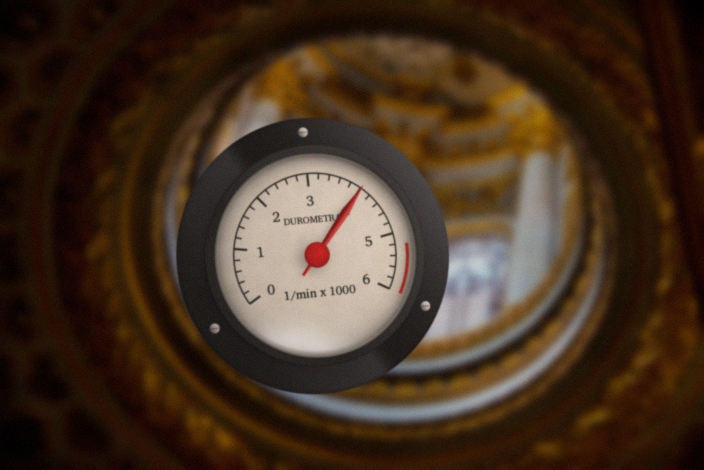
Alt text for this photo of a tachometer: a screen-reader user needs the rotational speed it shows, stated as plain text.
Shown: 4000 rpm
